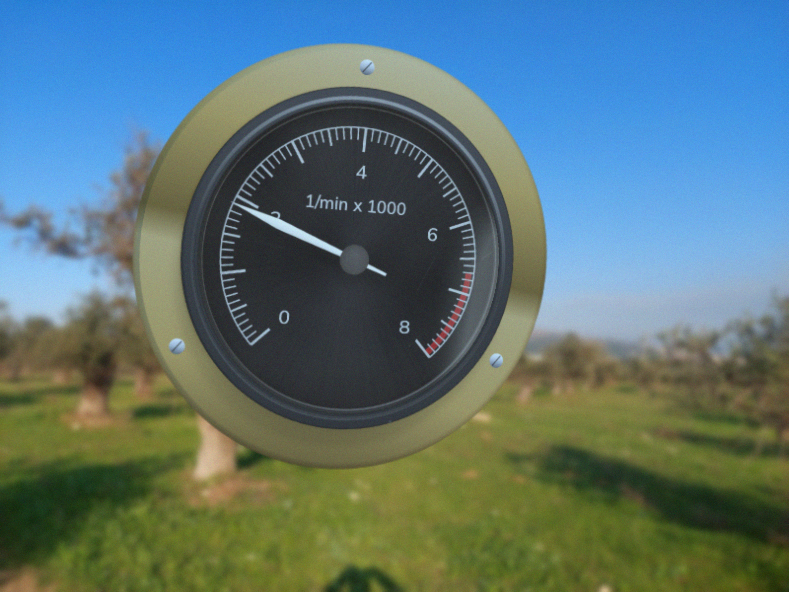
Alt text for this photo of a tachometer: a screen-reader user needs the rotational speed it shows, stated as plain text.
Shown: 1900 rpm
